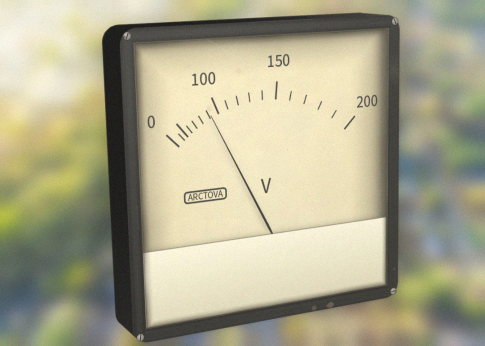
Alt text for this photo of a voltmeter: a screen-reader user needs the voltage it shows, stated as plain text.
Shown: 90 V
